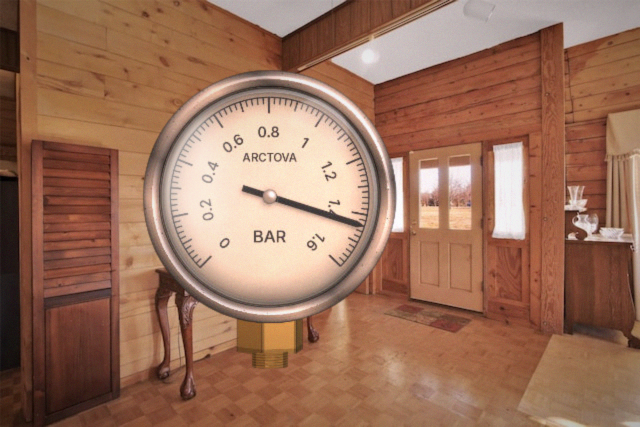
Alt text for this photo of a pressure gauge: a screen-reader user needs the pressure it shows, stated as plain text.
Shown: 1.44 bar
